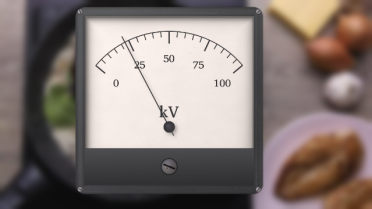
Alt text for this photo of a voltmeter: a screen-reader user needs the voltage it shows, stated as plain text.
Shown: 22.5 kV
